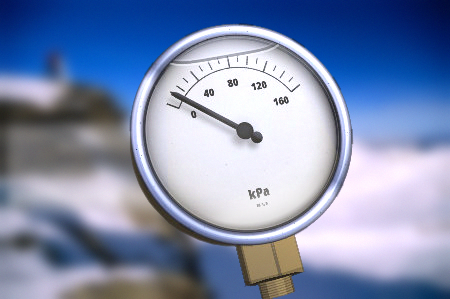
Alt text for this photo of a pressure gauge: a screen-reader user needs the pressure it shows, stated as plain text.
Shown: 10 kPa
